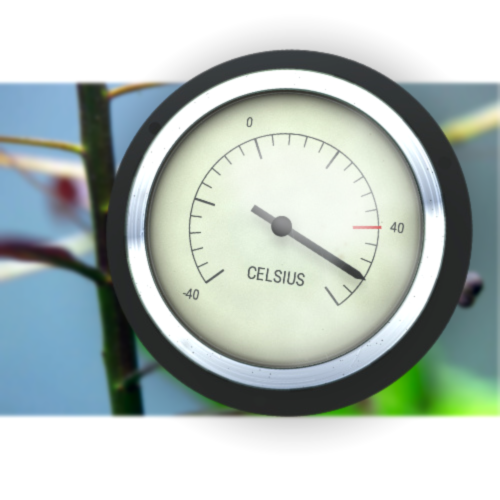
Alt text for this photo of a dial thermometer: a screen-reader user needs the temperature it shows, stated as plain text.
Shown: 52 °C
